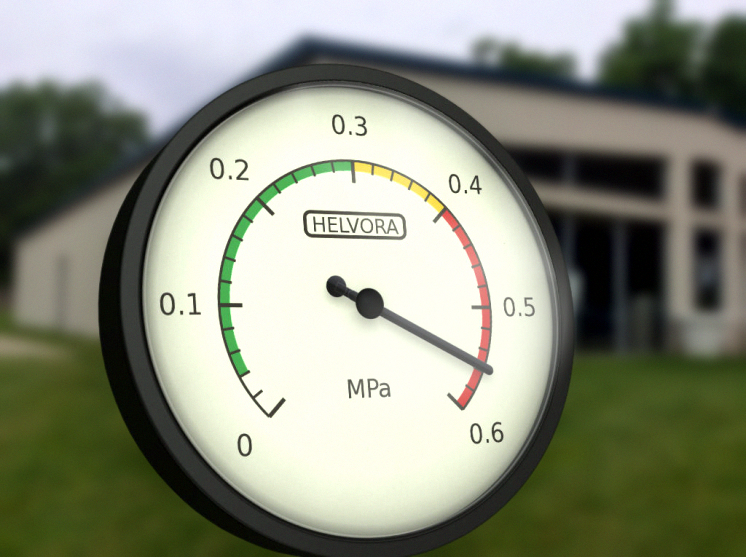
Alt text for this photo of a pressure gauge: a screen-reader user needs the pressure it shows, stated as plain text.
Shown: 0.56 MPa
